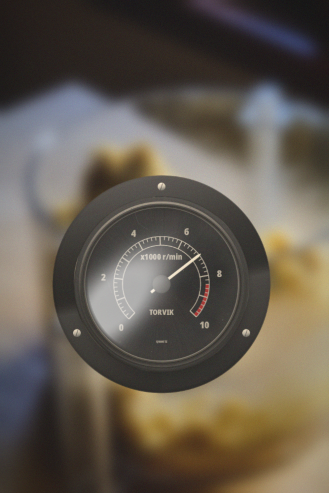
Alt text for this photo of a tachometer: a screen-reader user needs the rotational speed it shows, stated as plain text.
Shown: 7000 rpm
